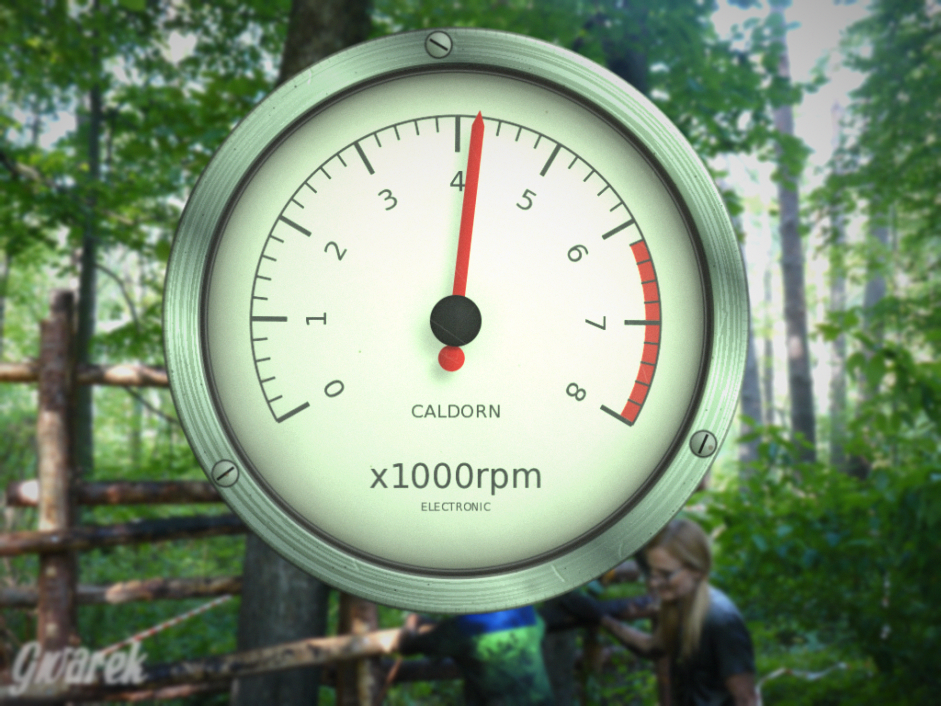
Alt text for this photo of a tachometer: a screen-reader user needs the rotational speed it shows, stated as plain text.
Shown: 4200 rpm
